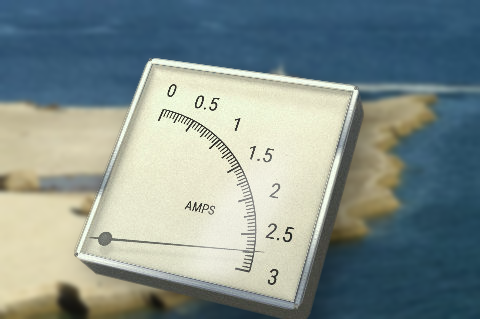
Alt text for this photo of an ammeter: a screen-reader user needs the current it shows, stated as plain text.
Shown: 2.75 A
